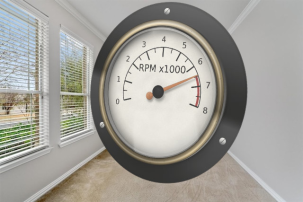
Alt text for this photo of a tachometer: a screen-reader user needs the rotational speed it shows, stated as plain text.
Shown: 6500 rpm
